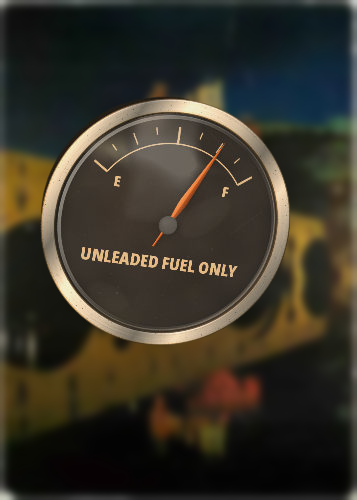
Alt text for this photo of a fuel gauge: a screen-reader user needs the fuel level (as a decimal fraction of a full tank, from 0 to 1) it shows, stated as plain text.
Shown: 0.75
